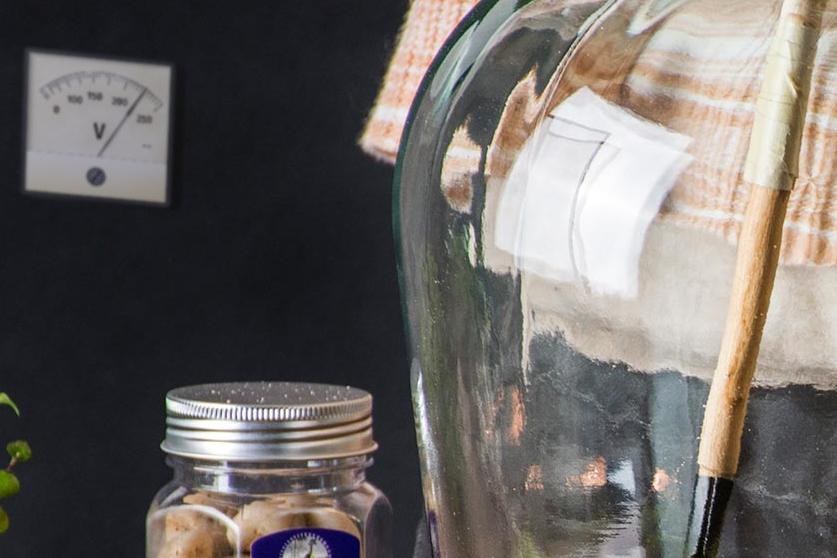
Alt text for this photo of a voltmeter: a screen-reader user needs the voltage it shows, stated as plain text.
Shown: 225 V
